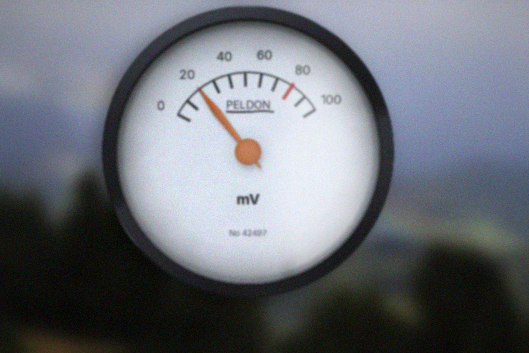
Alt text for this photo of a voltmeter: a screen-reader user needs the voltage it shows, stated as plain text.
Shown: 20 mV
